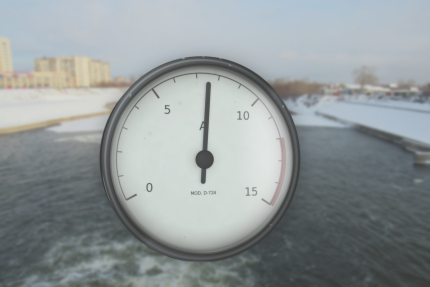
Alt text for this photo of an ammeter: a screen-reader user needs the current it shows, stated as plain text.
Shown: 7.5 A
